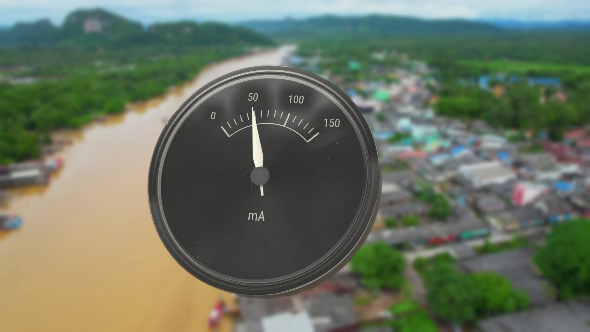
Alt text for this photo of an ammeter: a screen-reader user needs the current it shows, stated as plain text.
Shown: 50 mA
